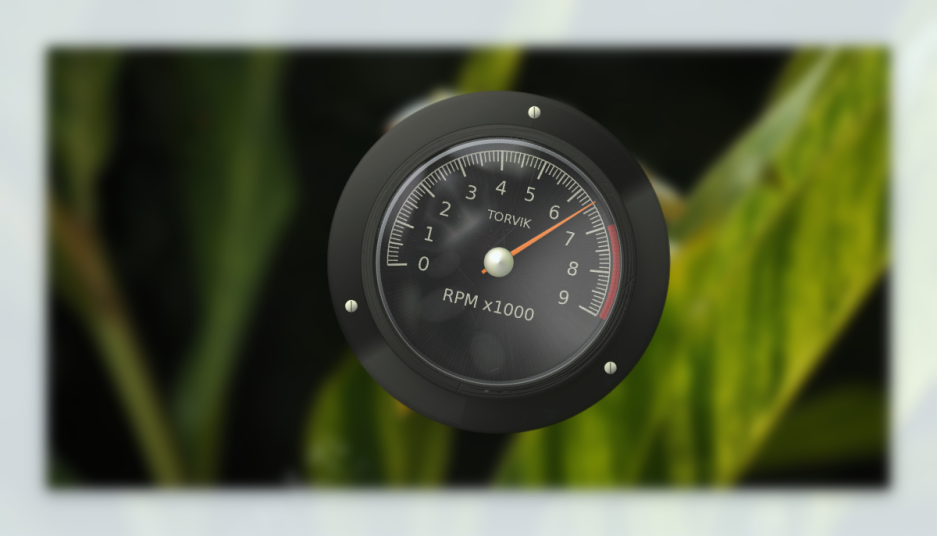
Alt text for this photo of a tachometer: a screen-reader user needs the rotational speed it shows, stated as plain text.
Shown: 6400 rpm
